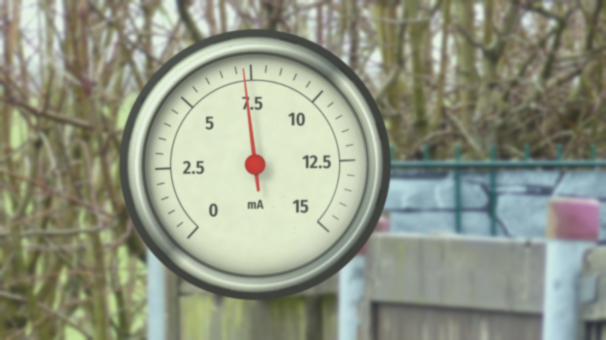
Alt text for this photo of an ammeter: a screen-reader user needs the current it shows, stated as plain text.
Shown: 7.25 mA
